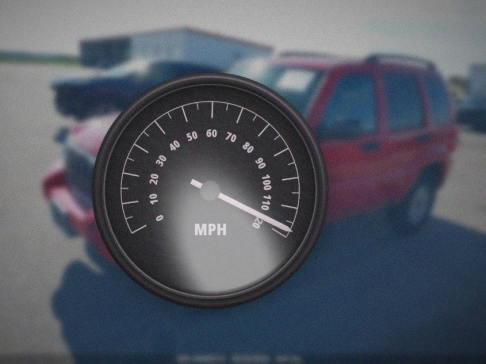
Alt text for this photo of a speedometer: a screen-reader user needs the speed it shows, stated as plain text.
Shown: 117.5 mph
